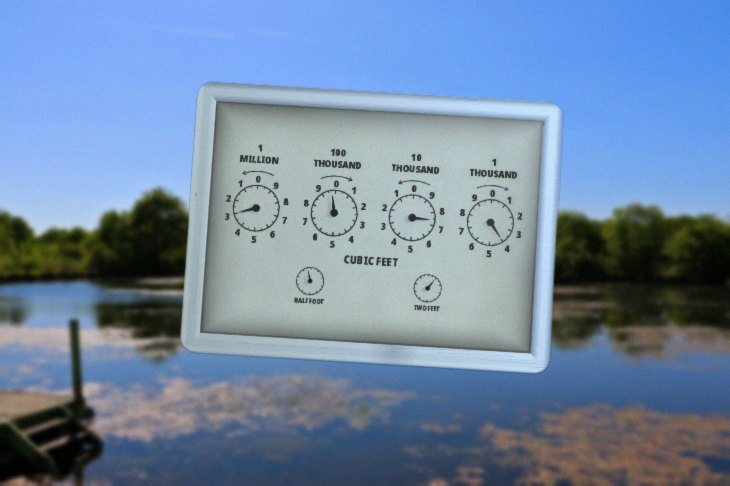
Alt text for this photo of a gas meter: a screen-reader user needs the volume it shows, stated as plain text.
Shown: 297400 ft³
